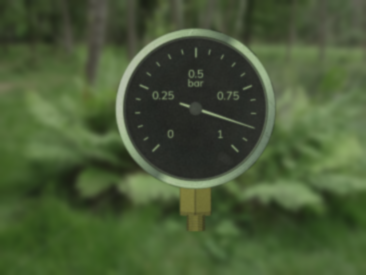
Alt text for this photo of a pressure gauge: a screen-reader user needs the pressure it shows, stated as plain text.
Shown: 0.9 bar
